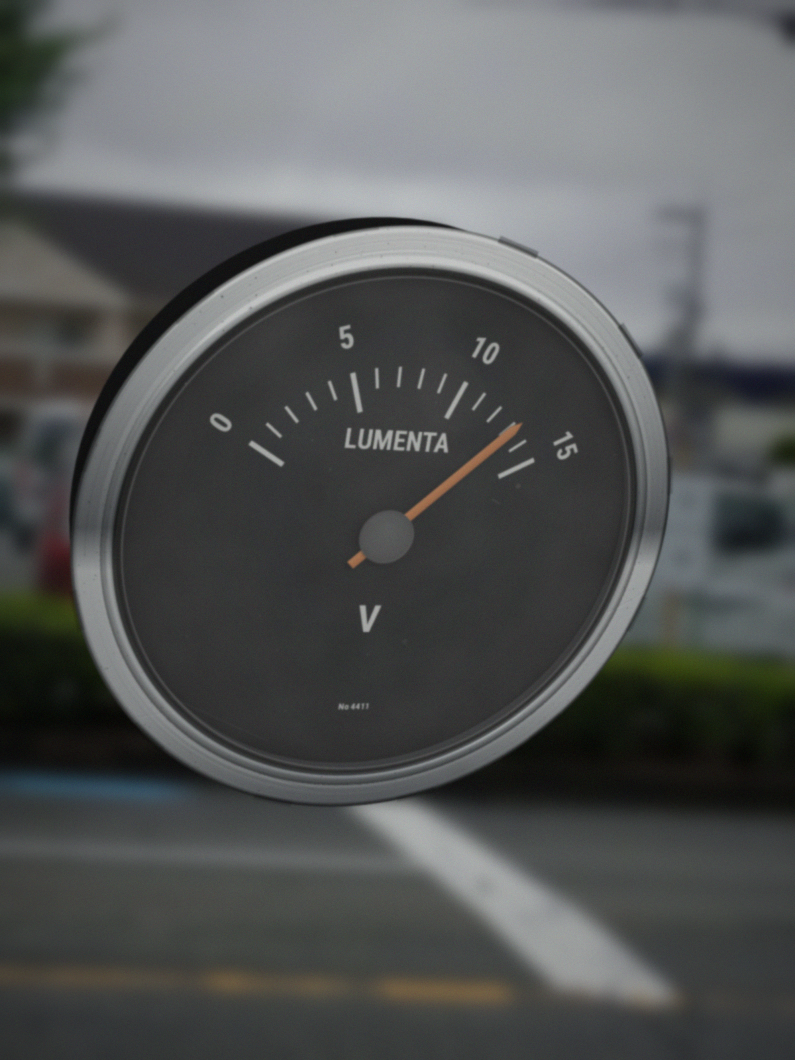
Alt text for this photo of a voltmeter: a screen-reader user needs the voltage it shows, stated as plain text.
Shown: 13 V
